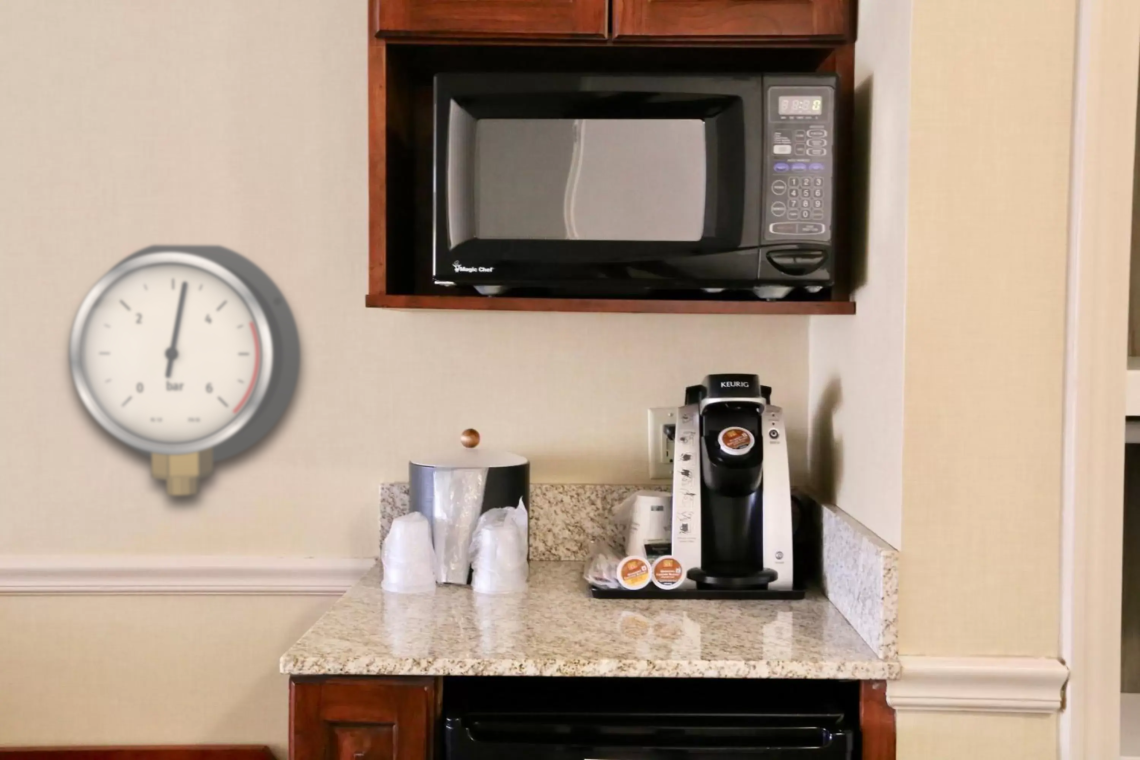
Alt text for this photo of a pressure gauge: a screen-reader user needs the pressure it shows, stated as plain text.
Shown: 3.25 bar
